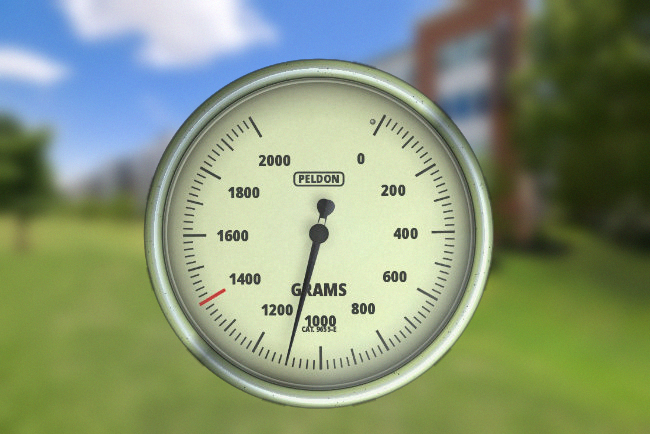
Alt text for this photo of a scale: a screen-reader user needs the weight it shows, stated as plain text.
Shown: 1100 g
